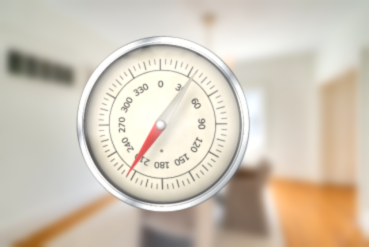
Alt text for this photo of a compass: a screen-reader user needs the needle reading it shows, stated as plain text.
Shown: 215 °
